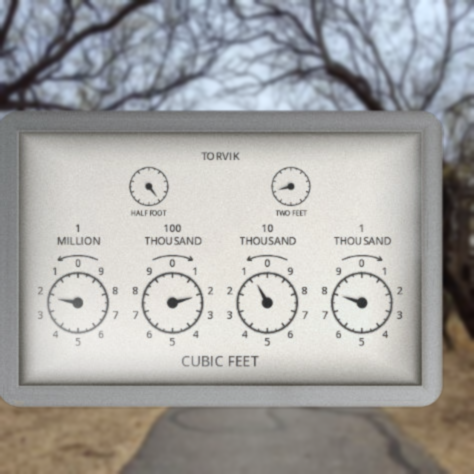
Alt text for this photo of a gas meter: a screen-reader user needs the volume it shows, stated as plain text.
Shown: 220800 ft³
